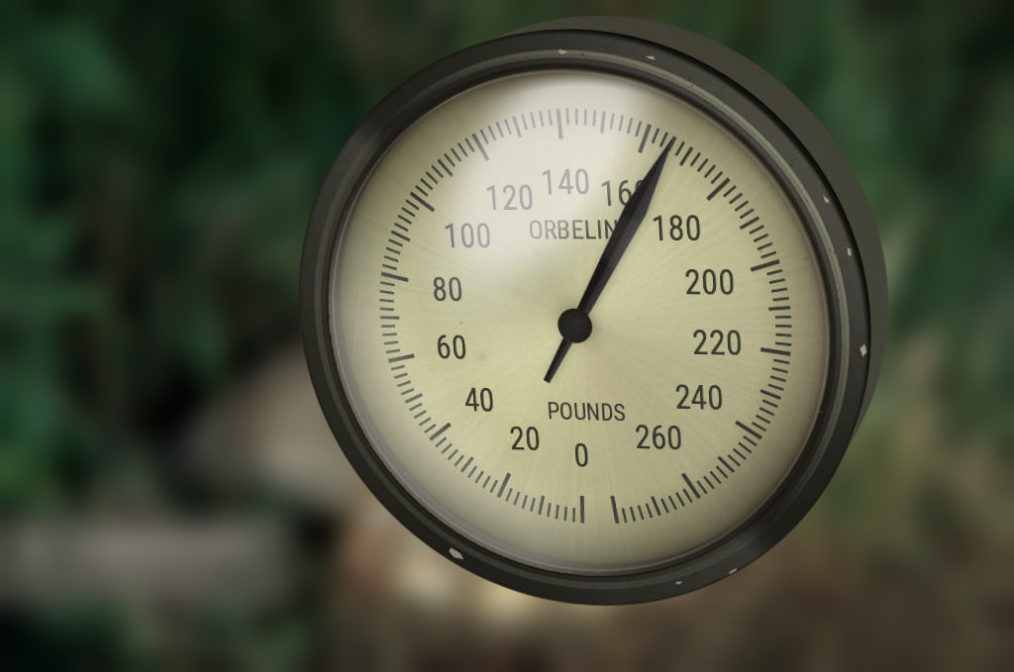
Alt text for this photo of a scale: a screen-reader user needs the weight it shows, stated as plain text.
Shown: 166 lb
